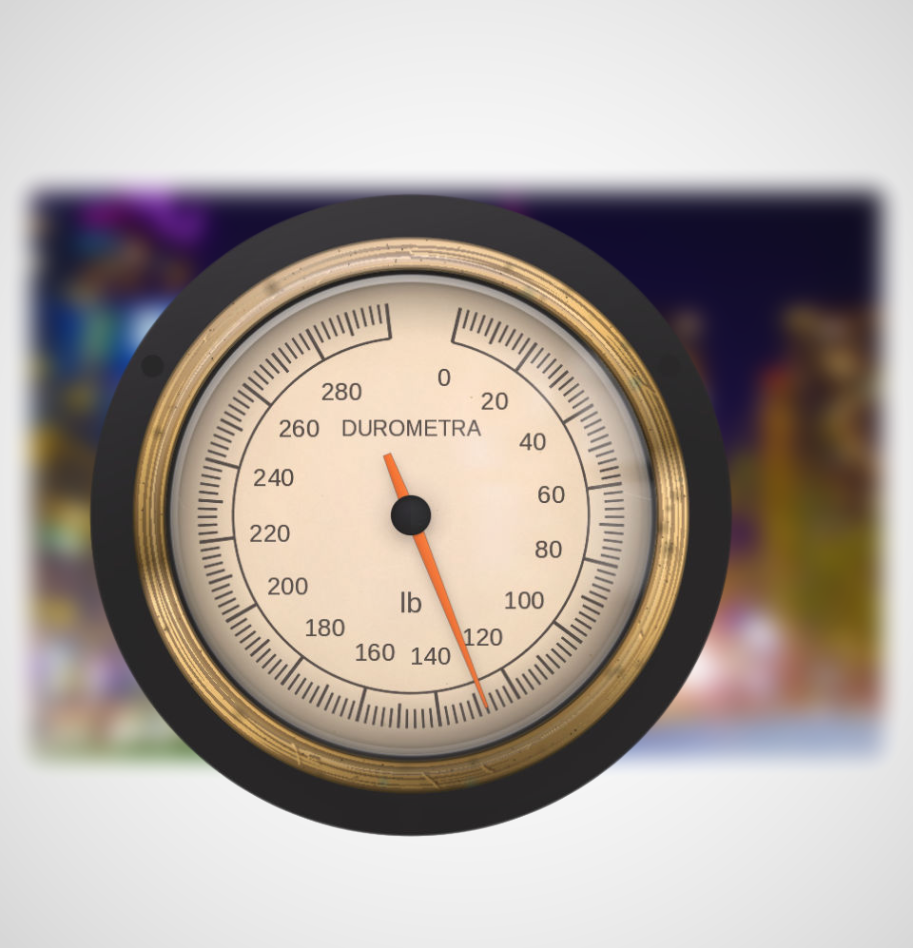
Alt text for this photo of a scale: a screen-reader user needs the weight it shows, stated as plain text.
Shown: 128 lb
